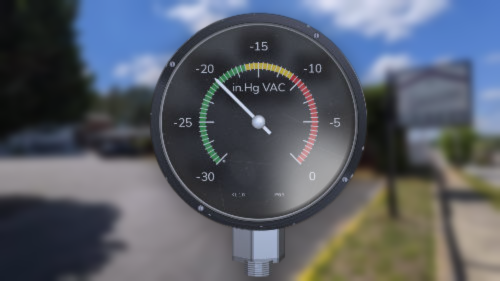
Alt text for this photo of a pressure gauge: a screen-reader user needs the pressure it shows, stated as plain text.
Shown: -20 inHg
